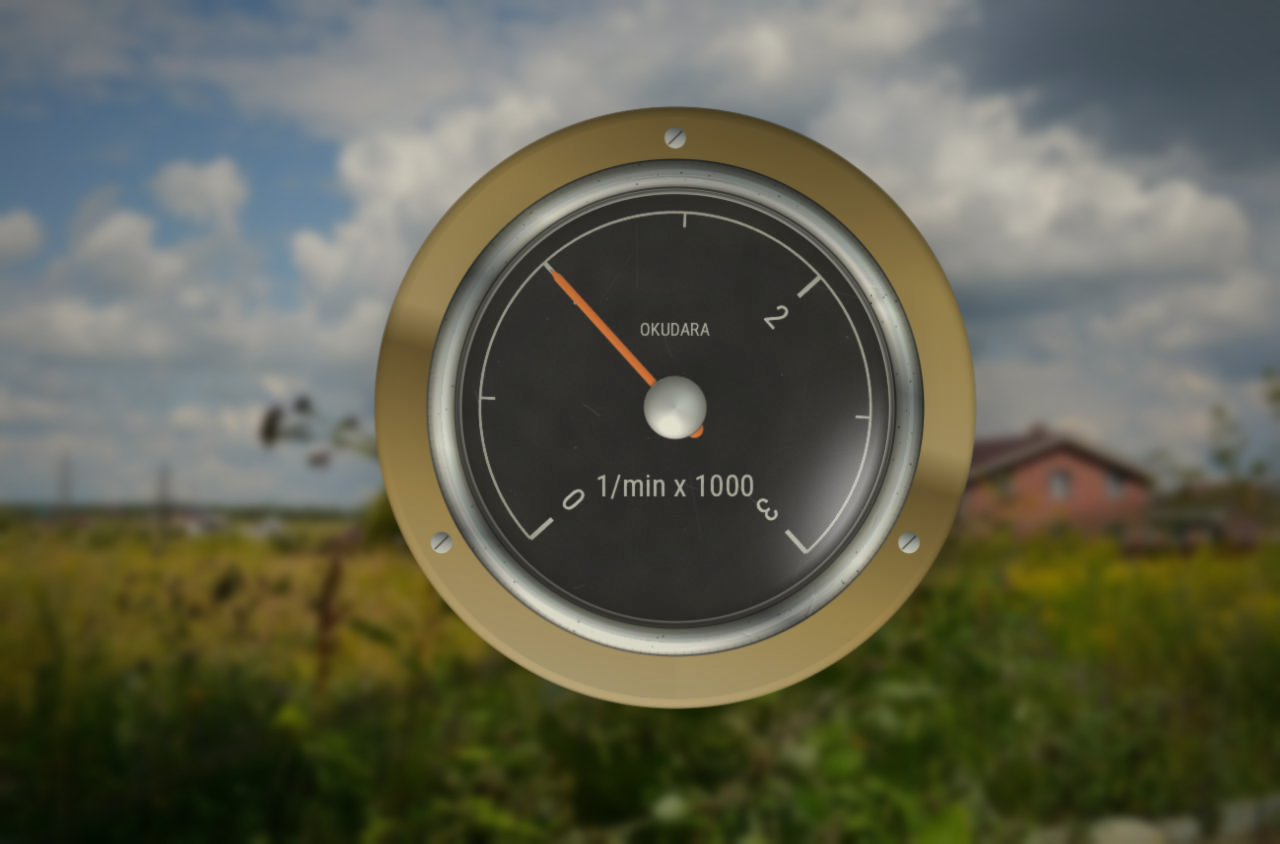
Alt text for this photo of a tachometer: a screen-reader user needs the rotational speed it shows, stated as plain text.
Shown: 1000 rpm
